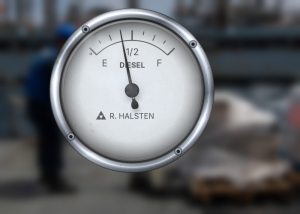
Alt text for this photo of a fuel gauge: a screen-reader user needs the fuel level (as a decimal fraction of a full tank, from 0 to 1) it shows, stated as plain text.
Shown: 0.375
